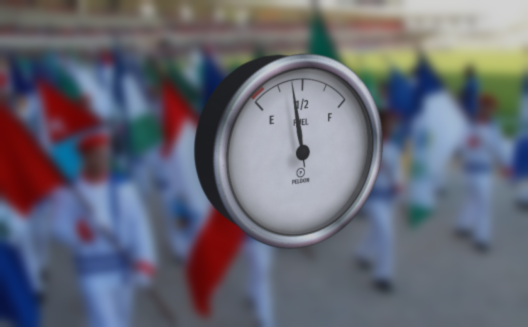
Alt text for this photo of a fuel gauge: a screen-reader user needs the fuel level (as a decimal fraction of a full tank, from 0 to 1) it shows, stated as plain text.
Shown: 0.375
